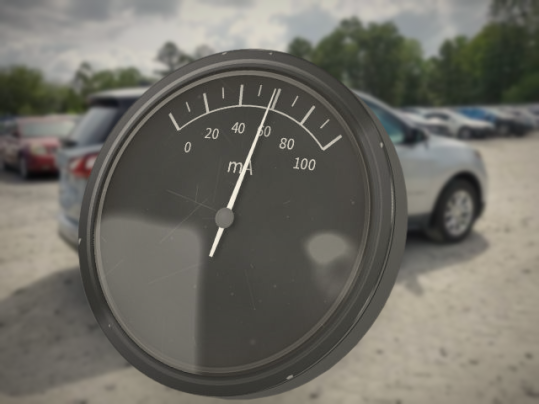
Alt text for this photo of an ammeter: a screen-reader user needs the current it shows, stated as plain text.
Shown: 60 mA
